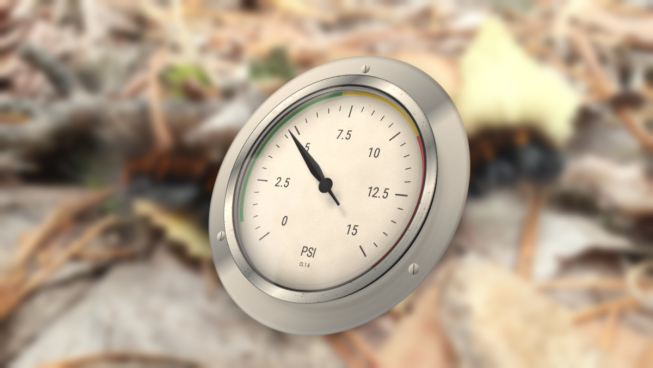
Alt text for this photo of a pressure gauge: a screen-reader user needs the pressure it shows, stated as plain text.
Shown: 4.75 psi
